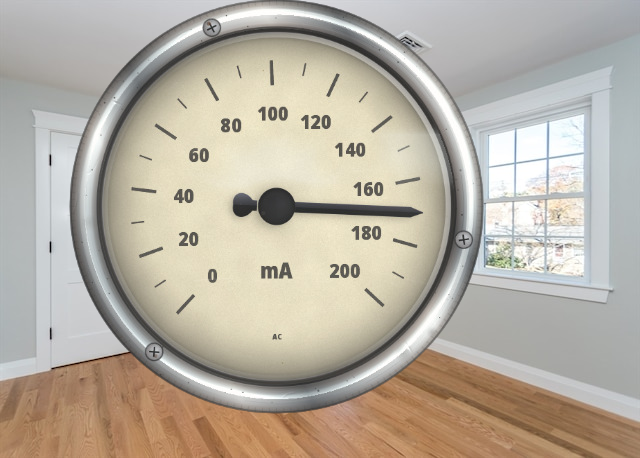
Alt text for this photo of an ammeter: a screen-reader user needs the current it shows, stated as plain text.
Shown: 170 mA
